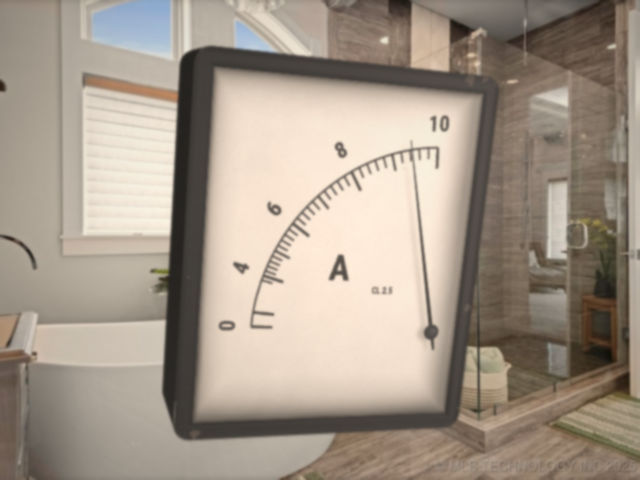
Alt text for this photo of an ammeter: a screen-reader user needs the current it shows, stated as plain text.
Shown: 9.4 A
